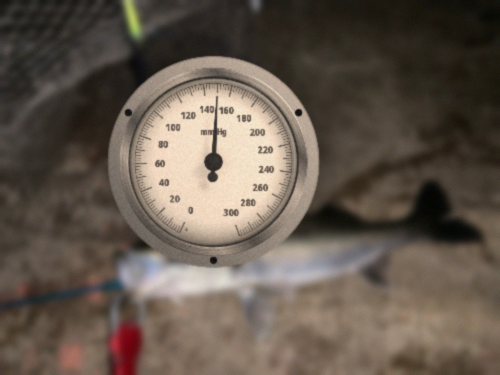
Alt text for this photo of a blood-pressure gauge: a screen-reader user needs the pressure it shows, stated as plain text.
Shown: 150 mmHg
